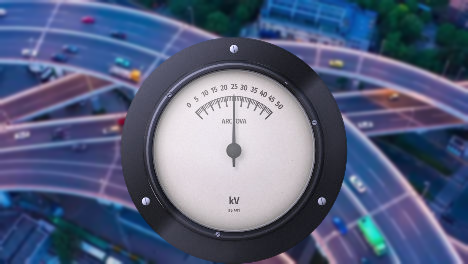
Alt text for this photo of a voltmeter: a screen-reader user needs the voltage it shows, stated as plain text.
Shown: 25 kV
